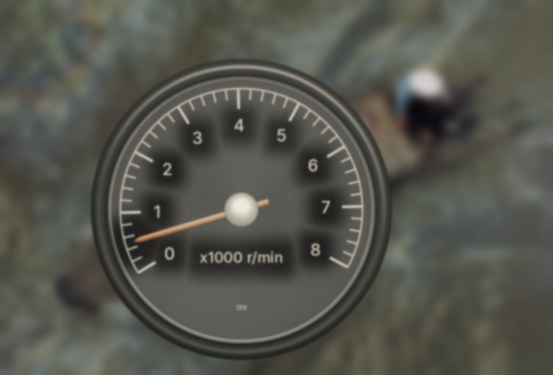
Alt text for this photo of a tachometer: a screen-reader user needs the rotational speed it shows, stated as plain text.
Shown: 500 rpm
